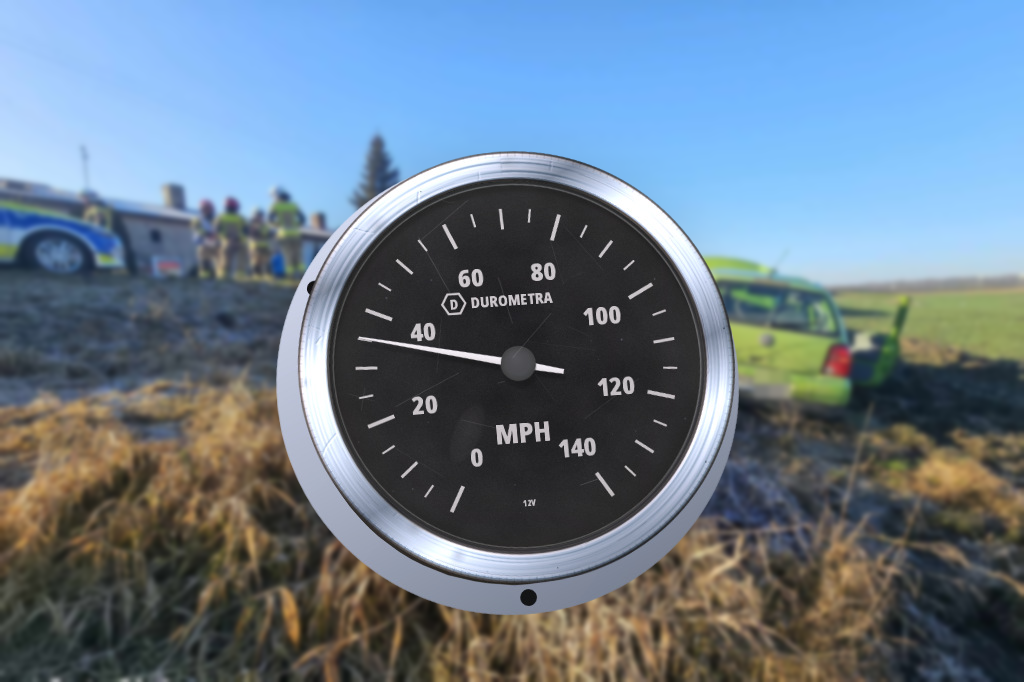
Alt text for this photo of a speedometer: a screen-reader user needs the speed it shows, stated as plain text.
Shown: 35 mph
